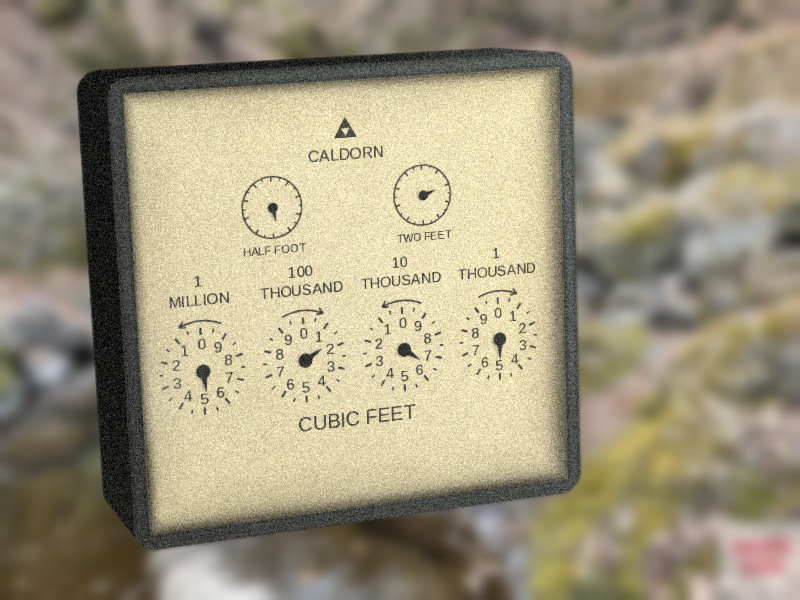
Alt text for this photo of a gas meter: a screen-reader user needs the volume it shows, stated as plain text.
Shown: 516500 ft³
